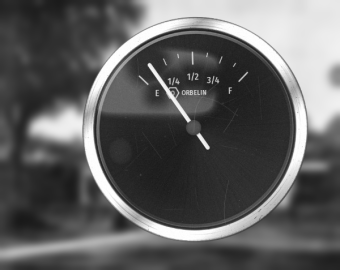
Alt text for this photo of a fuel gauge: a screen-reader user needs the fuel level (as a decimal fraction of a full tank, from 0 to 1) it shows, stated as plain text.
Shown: 0.125
